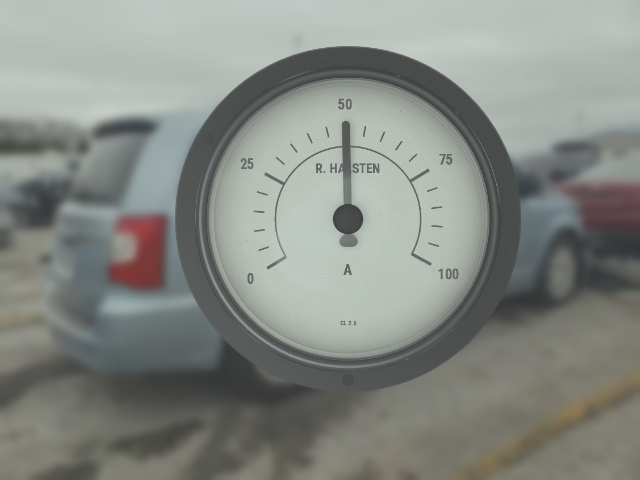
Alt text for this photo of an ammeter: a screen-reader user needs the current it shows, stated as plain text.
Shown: 50 A
